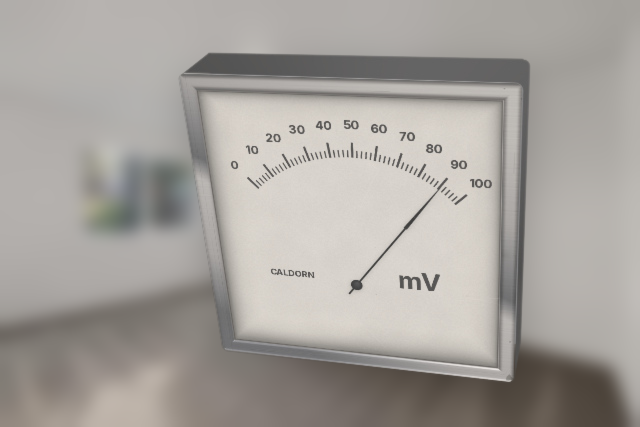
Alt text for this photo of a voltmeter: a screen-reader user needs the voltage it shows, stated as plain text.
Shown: 90 mV
